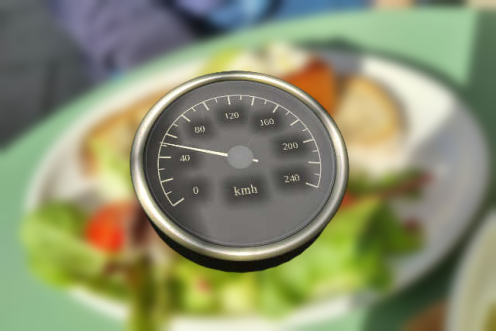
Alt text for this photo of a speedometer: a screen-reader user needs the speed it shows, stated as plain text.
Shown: 50 km/h
